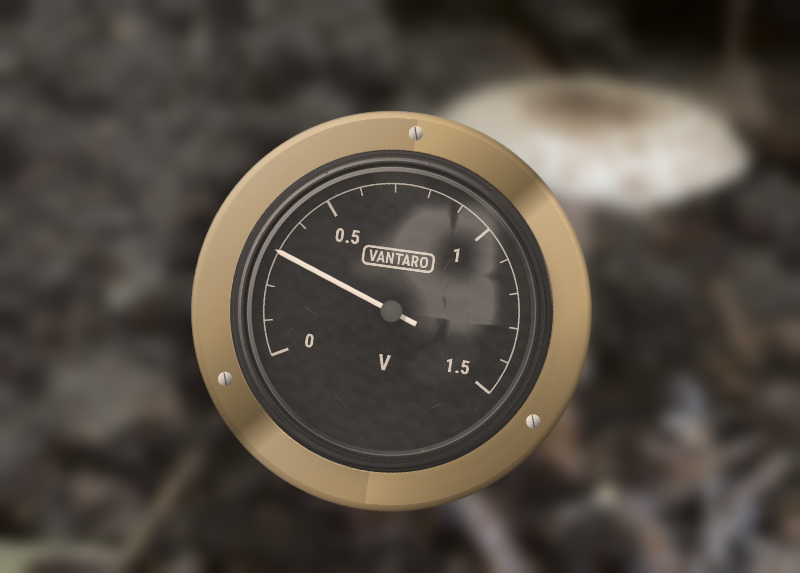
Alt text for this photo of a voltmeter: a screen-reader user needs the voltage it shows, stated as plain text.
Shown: 0.3 V
